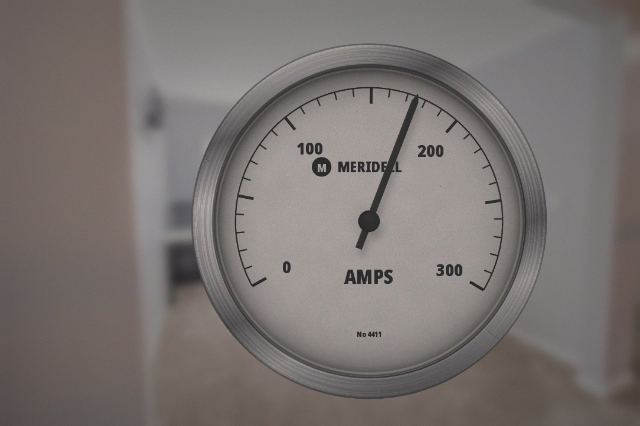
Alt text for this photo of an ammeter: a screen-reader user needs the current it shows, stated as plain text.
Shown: 175 A
